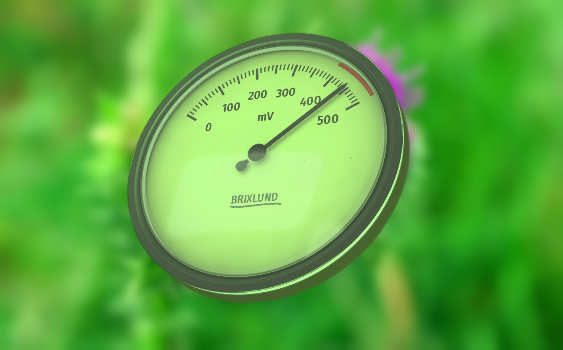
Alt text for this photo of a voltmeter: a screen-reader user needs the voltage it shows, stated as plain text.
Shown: 450 mV
